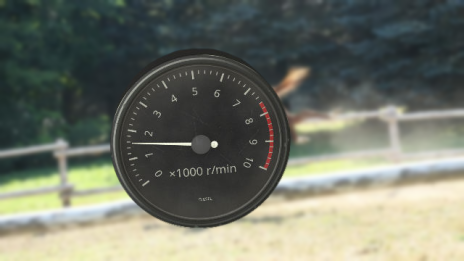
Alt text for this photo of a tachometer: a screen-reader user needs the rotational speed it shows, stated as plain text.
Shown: 1600 rpm
